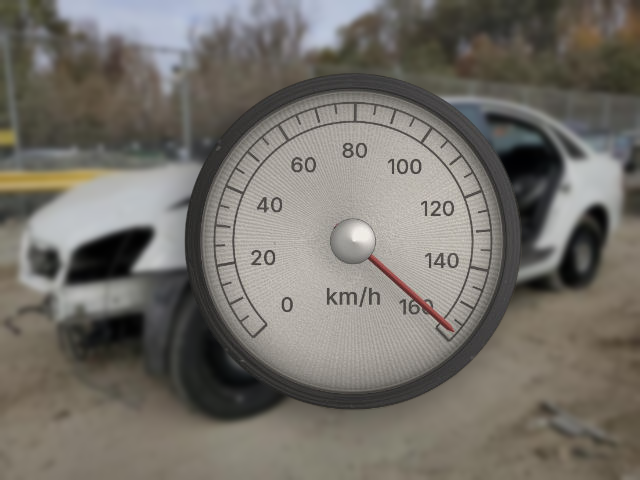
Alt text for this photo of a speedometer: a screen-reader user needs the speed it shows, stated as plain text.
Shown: 157.5 km/h
